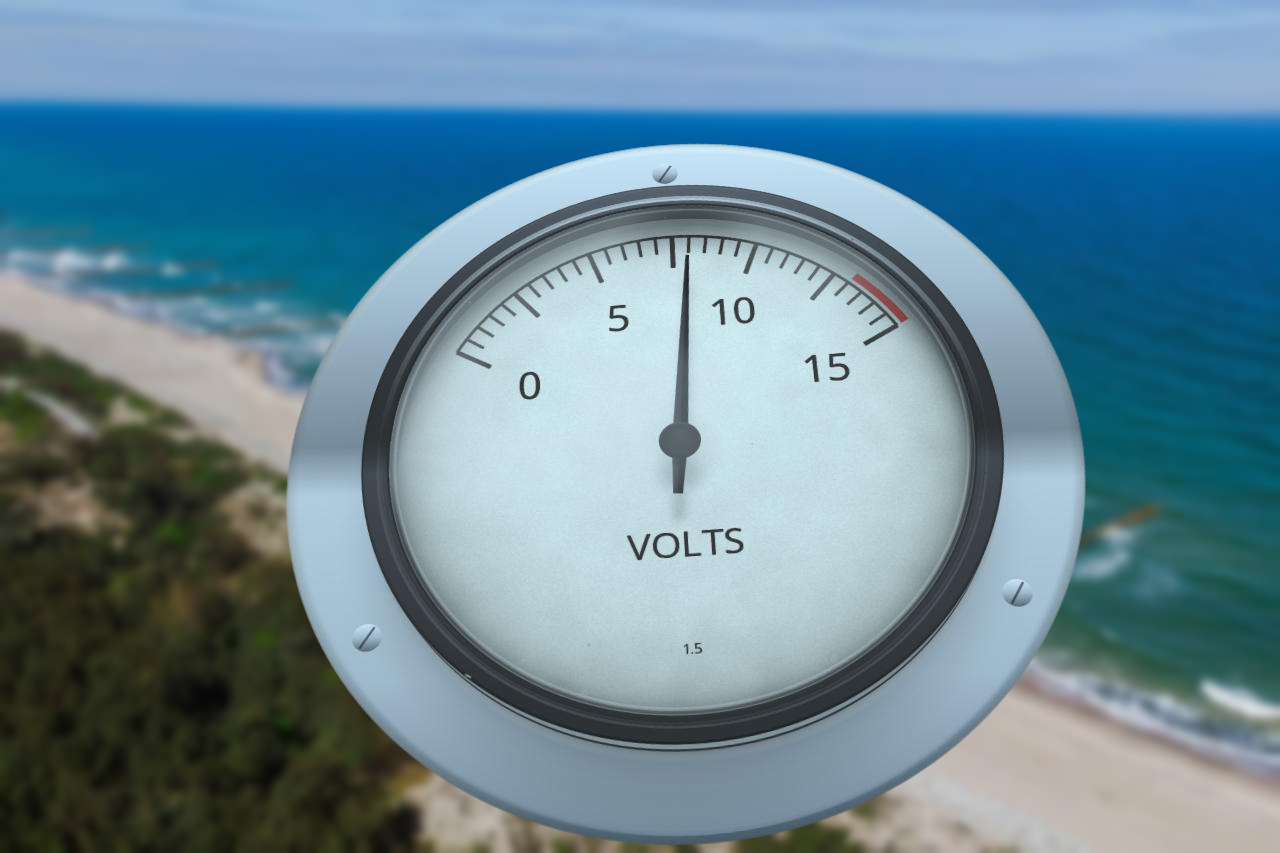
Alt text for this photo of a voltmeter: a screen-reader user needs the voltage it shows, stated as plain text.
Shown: 8 V
